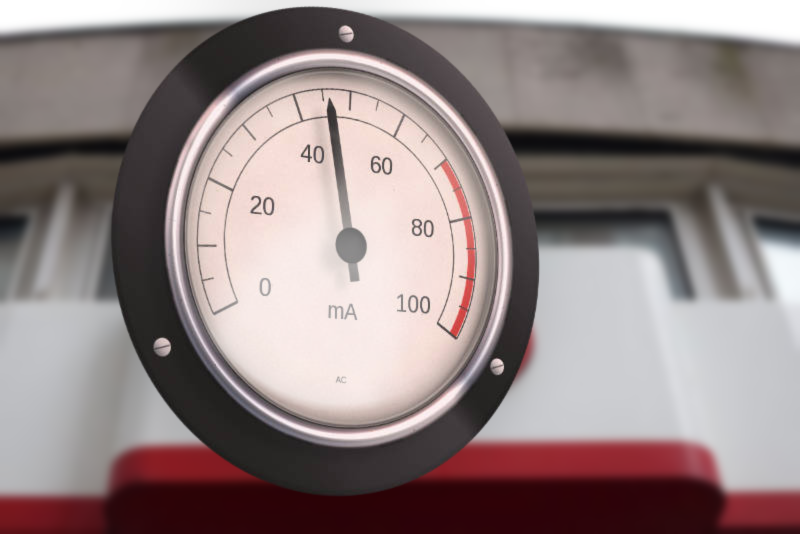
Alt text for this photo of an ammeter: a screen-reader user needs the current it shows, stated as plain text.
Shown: 45 mA
